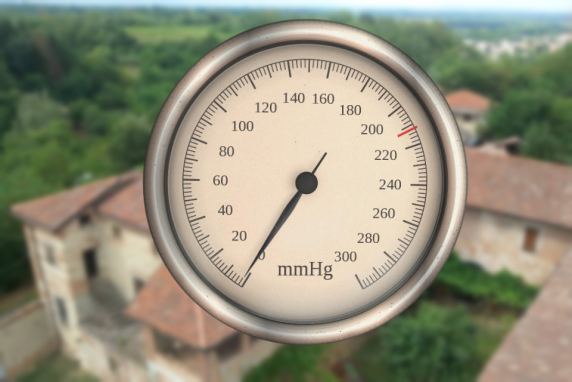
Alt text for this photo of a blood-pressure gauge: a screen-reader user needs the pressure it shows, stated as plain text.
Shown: 2 mmHg
